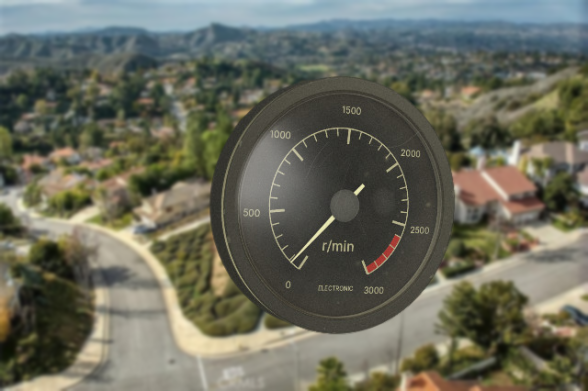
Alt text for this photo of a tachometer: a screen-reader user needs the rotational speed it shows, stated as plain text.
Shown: 100 rpm
